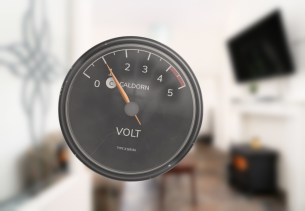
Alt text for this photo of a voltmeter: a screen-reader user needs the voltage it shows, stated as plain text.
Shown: 1 V
